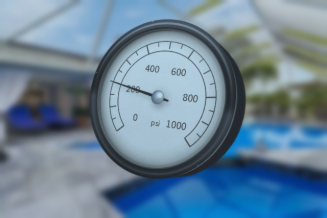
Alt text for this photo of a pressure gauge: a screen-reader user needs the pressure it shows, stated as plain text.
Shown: 200 psi
